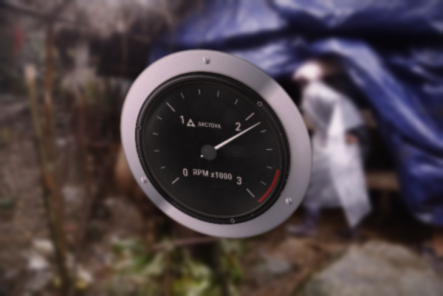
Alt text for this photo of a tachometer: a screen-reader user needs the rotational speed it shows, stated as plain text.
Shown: 2100 rpm
